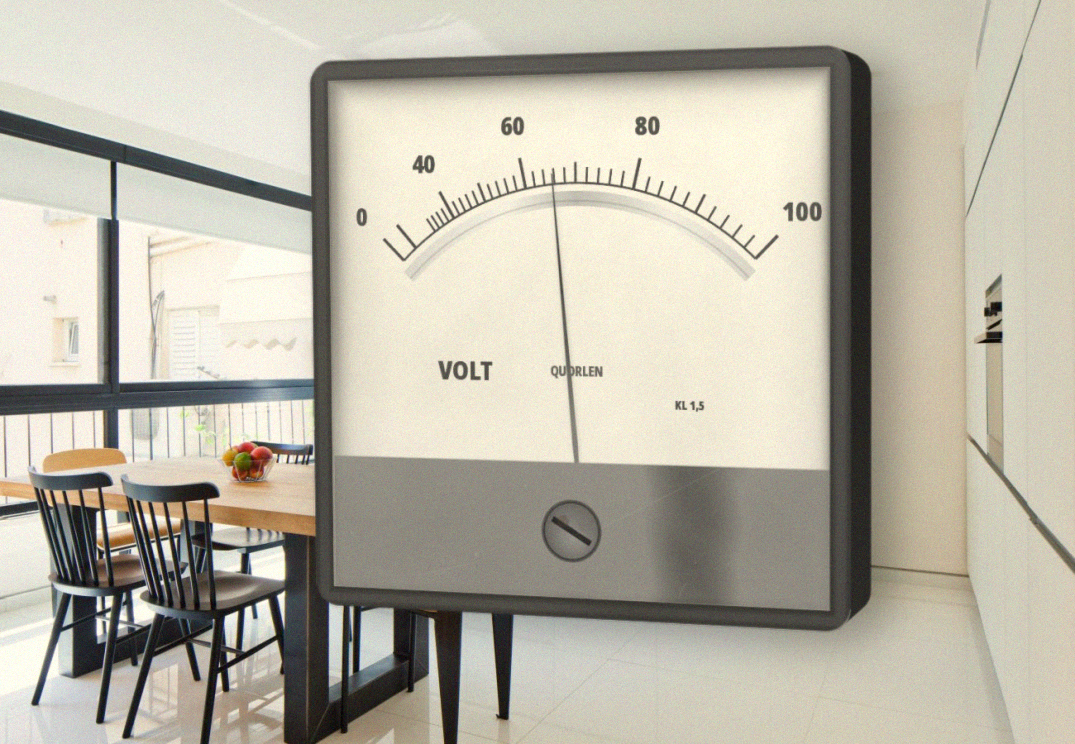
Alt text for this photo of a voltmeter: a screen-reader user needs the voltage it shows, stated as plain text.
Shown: 66 V
